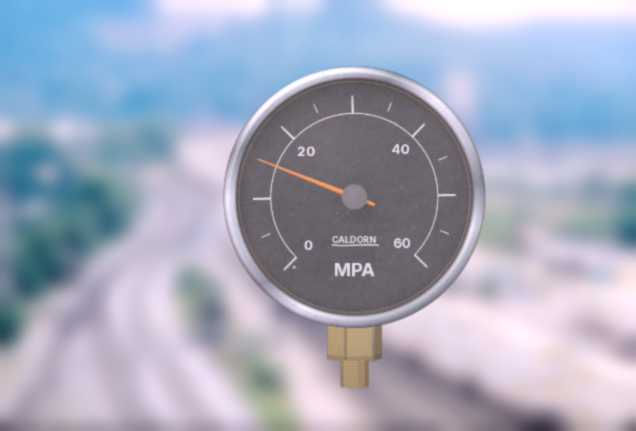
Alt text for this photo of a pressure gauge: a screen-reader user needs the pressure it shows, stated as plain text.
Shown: 15 MPa
